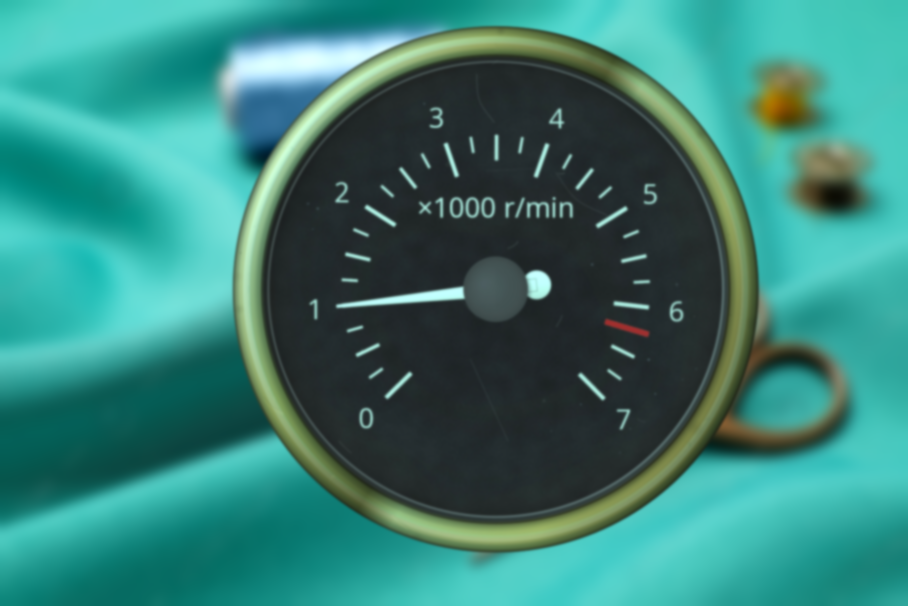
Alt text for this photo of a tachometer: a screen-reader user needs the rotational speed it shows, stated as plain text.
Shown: 1000 rpm
